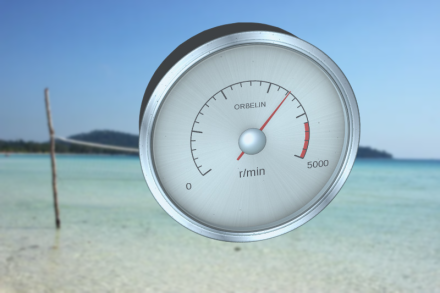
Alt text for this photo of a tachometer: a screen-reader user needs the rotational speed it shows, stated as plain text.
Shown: 3400 rpm
